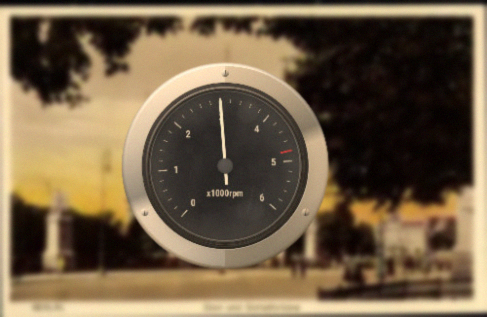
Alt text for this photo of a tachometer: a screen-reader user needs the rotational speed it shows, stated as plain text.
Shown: 3000 rpm
